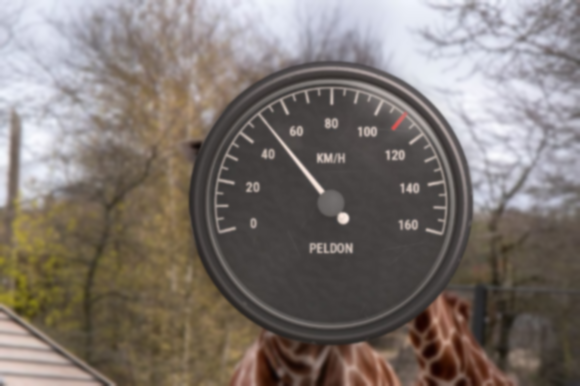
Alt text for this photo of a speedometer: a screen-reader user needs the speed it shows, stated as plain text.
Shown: 50 km/h
